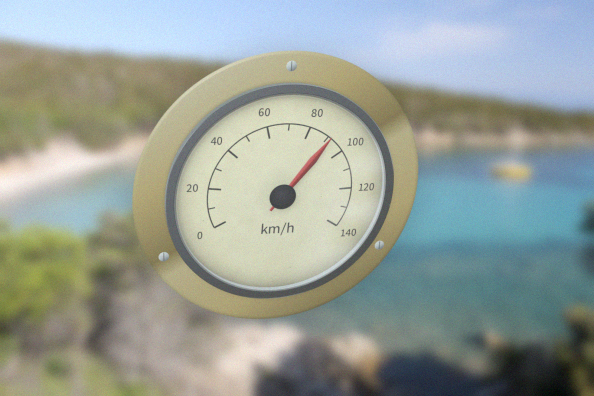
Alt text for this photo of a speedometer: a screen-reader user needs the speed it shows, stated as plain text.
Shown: 90 km/h
